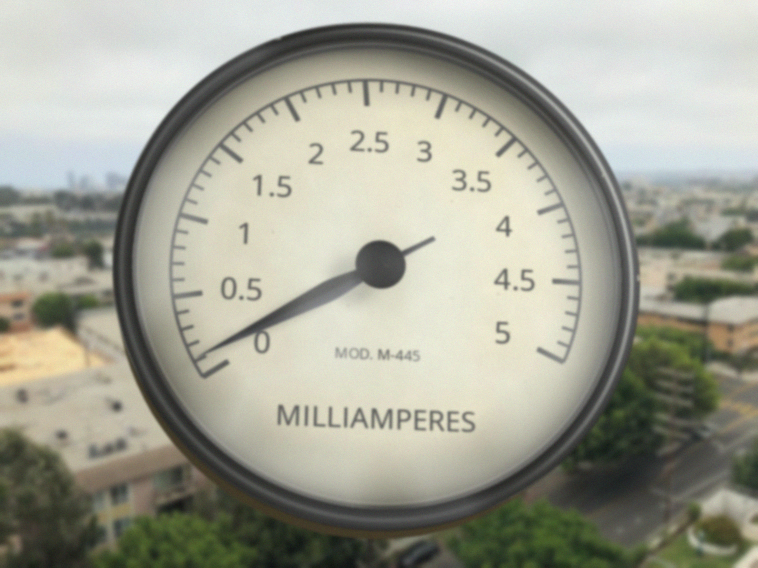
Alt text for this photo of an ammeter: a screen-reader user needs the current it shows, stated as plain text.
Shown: 0.1 mA
